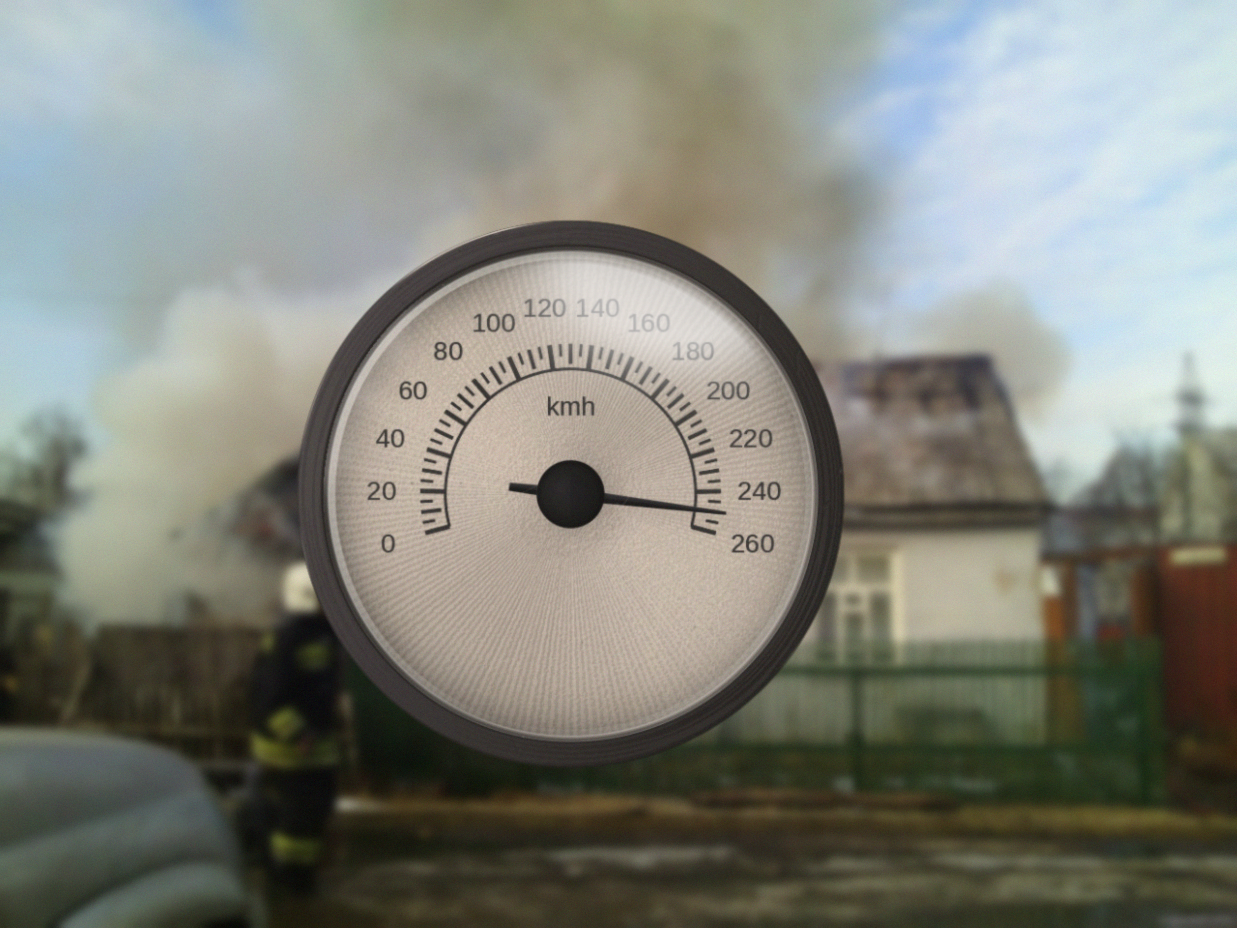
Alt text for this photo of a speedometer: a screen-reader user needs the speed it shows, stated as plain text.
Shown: 250 km/h
